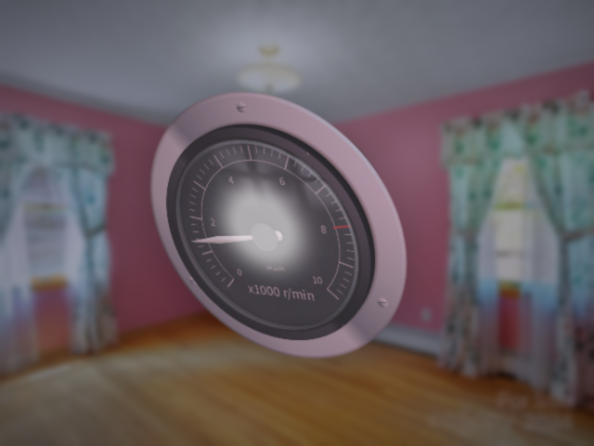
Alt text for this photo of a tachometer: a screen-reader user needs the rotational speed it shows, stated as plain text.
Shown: 1400 rpm
